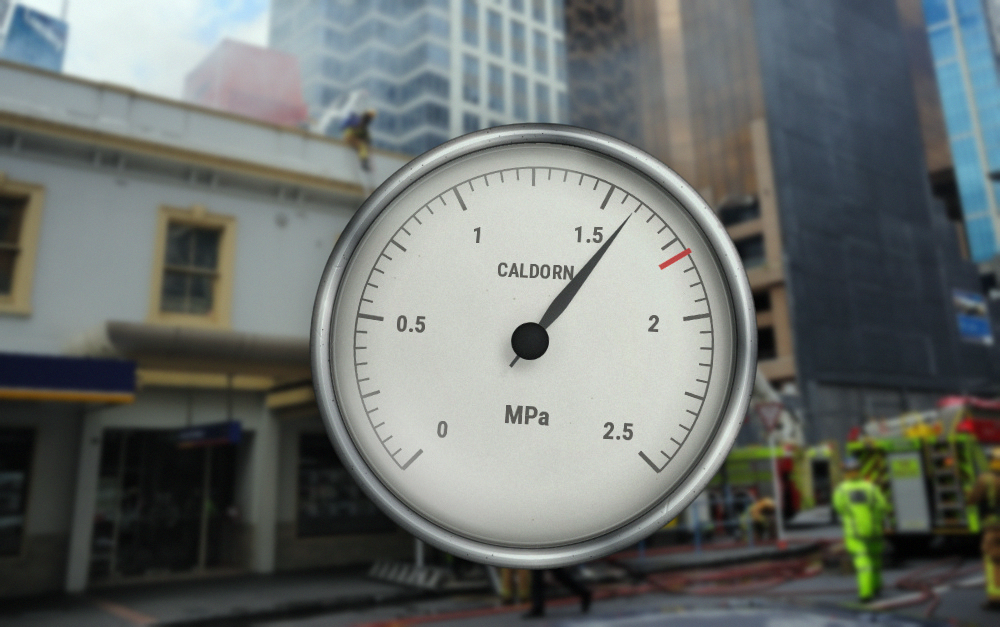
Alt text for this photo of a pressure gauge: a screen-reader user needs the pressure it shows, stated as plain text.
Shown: 1.6 MPa
